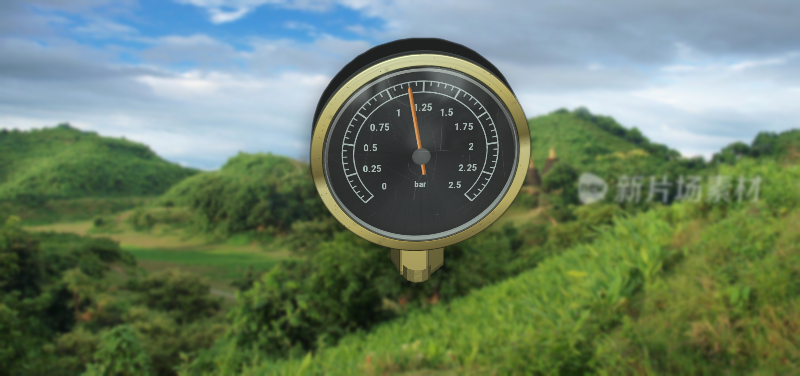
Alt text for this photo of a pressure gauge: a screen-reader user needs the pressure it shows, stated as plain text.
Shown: 1.15 bar
